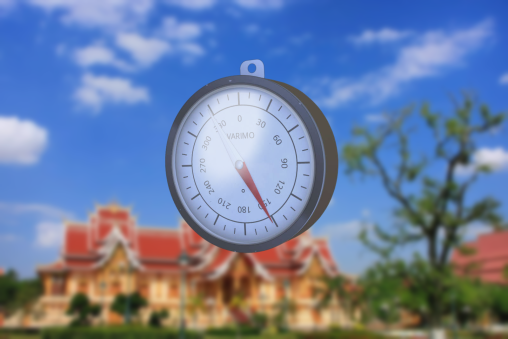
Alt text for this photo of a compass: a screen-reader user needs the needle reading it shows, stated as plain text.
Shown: 150 °
